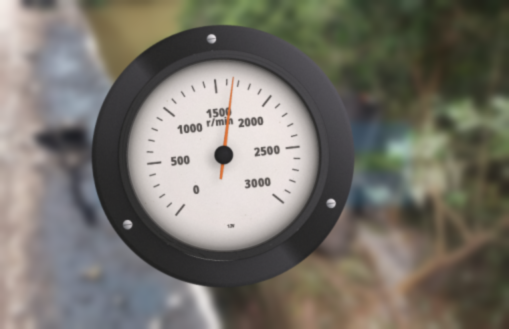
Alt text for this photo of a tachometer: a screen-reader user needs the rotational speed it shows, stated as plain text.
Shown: 1650 rpm
